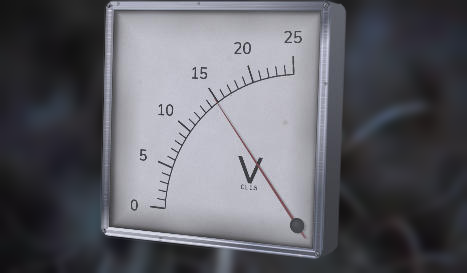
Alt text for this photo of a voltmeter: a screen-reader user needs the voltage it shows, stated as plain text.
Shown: 15 V
